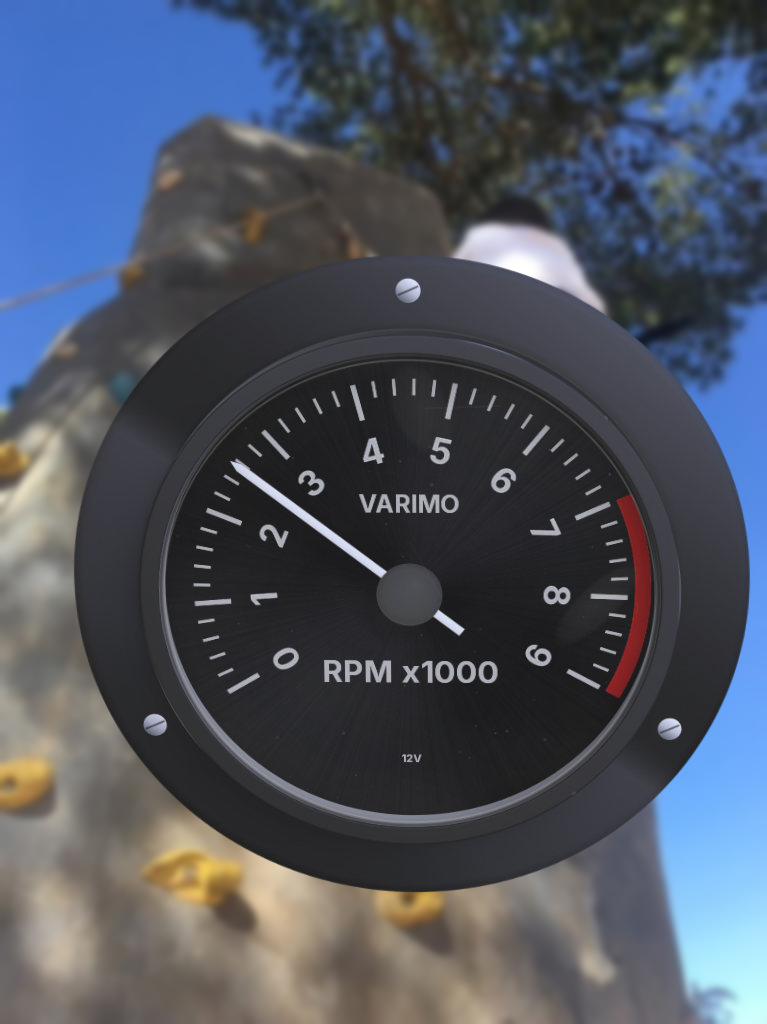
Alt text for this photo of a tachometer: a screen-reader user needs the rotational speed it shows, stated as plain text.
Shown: 2600 rpm
